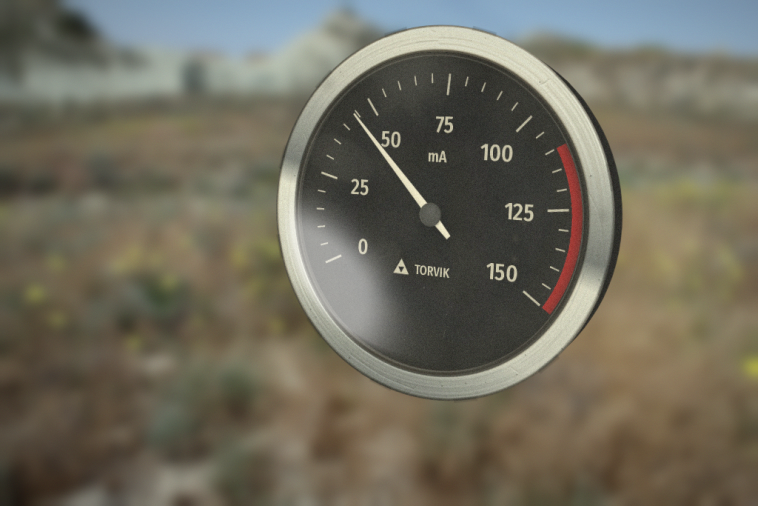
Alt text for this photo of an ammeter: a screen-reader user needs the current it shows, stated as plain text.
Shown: 45 mA
